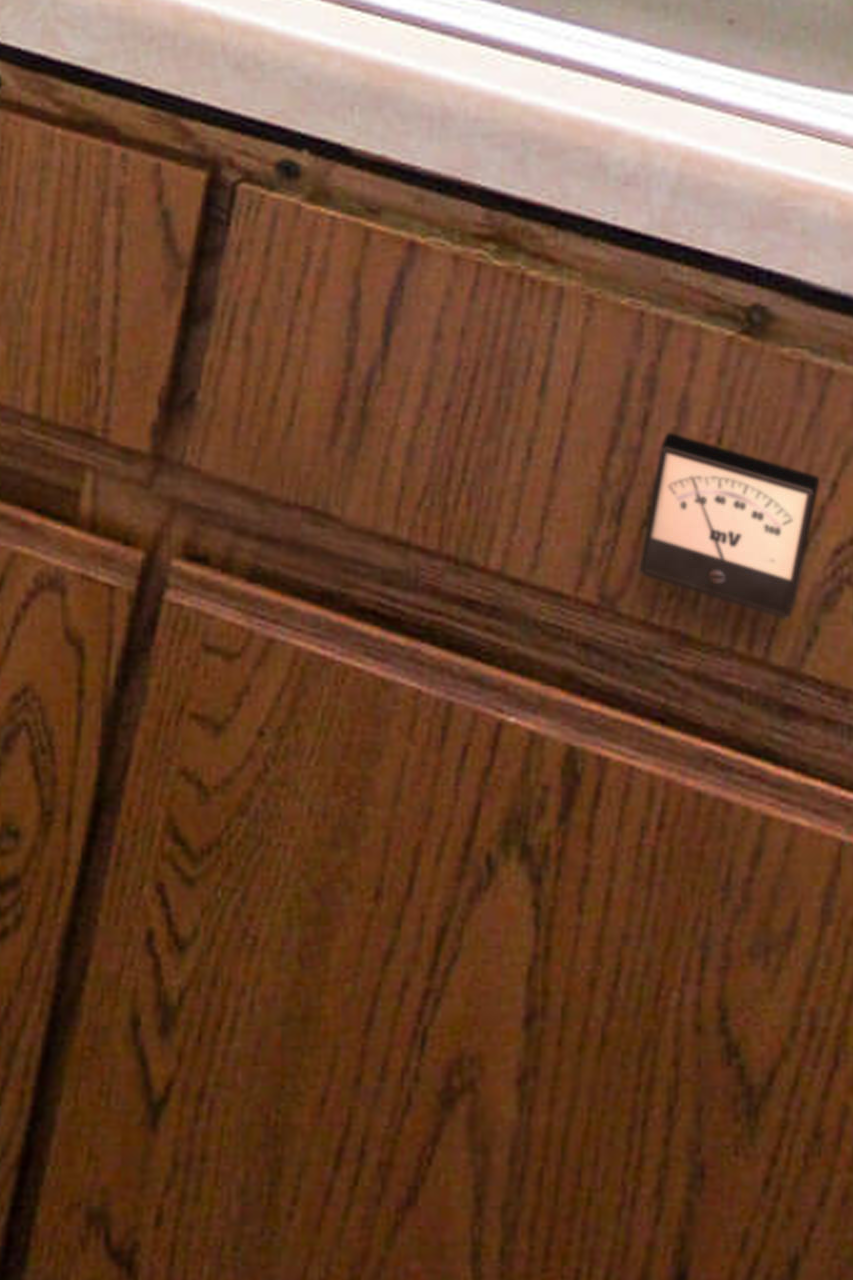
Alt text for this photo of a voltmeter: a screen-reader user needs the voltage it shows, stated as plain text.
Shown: 20 mV
